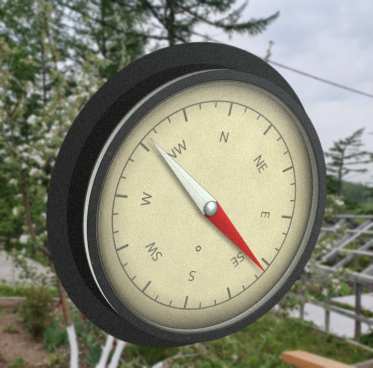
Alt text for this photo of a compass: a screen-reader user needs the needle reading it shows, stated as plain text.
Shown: 125 °
